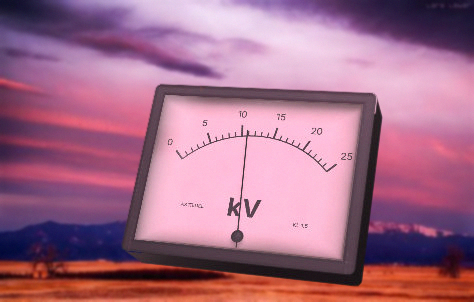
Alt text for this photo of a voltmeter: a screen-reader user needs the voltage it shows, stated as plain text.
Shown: 11 kV
